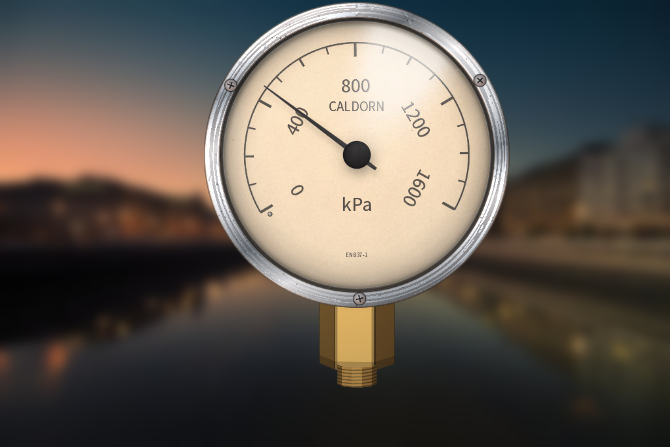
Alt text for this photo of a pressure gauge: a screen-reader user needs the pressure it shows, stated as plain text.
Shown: 450 kPa
